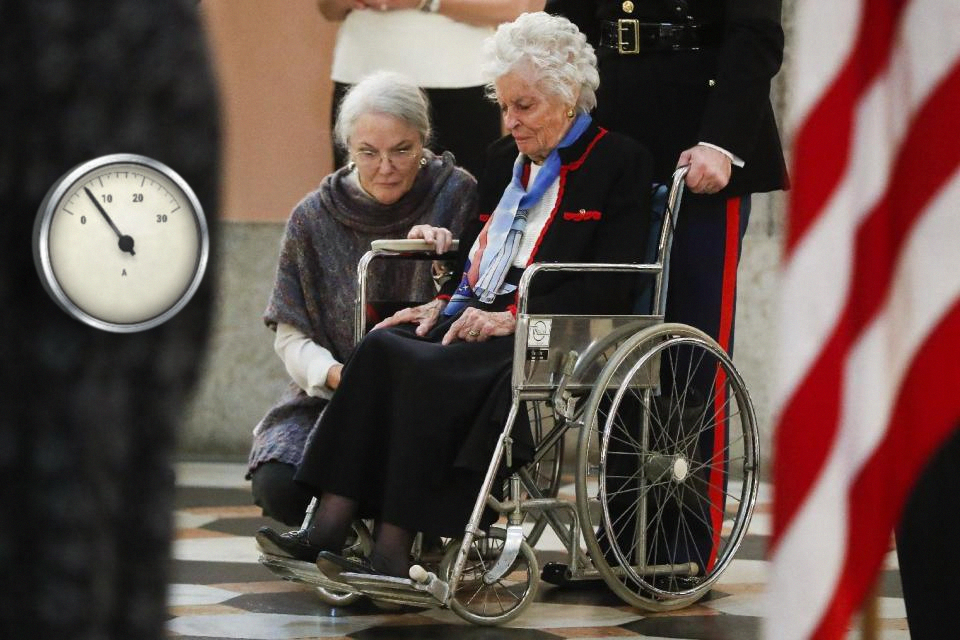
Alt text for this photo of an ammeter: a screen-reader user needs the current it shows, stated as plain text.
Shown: 6 A
